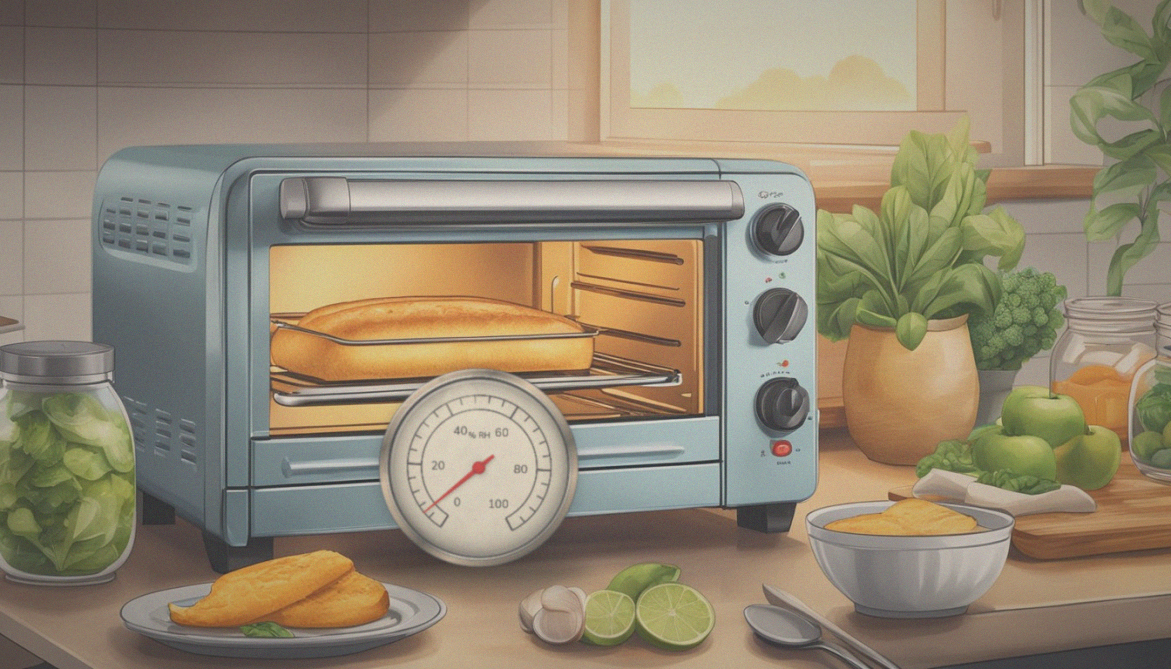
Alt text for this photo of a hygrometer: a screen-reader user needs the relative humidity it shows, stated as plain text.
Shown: 6 %
